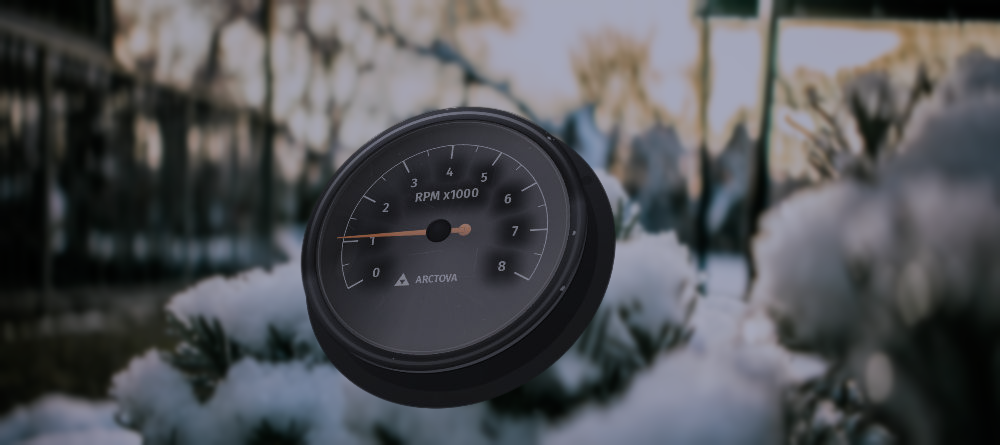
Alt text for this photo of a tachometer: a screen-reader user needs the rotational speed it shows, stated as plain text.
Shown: 1000 rpm
